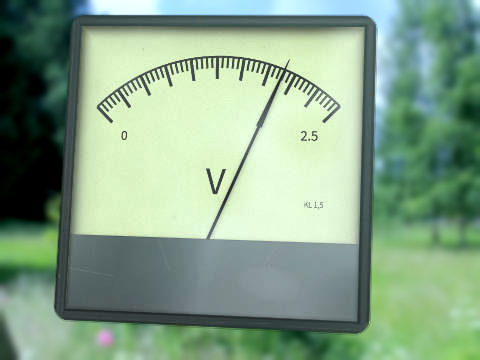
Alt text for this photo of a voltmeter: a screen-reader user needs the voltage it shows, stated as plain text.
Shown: 1.9 V
